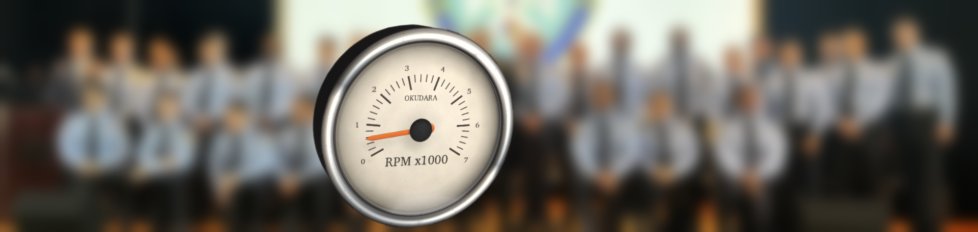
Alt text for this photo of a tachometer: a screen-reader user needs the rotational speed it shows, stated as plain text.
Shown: 600 rpm
